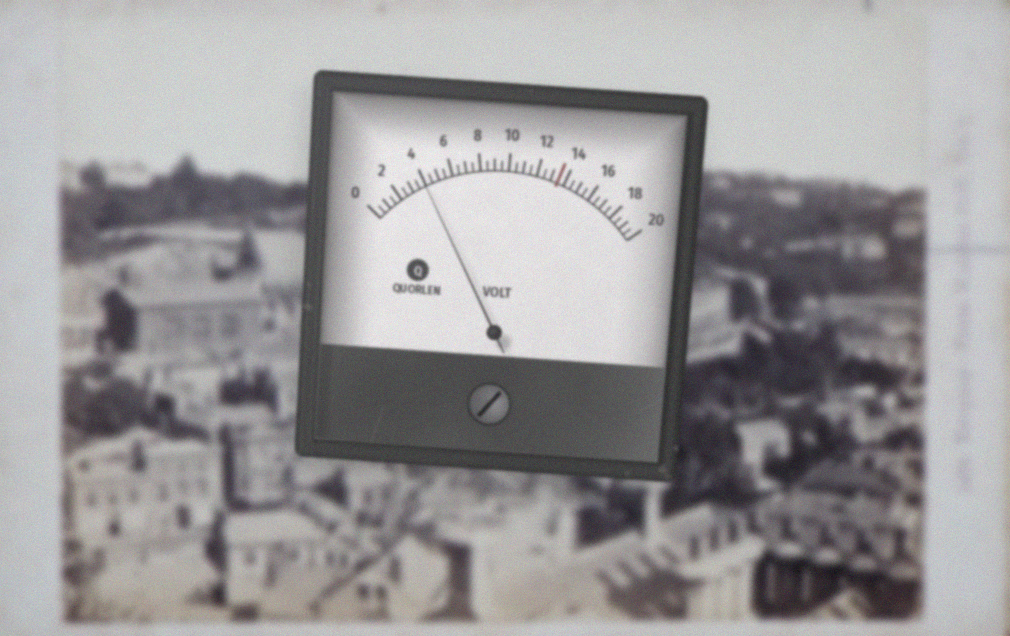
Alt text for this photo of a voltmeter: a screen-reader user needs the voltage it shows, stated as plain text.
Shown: 4 V
